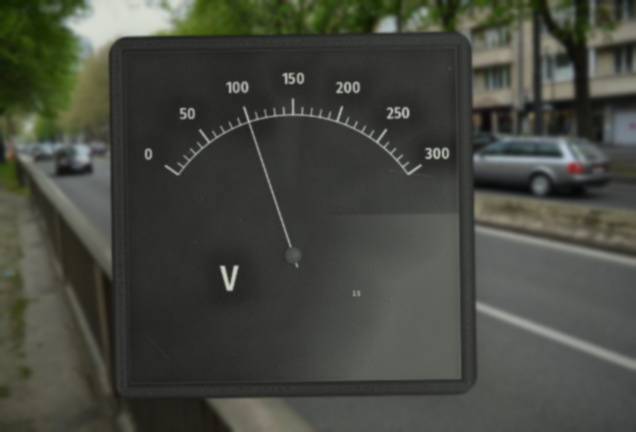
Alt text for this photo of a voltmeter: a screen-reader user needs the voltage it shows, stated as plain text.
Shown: 100 V
